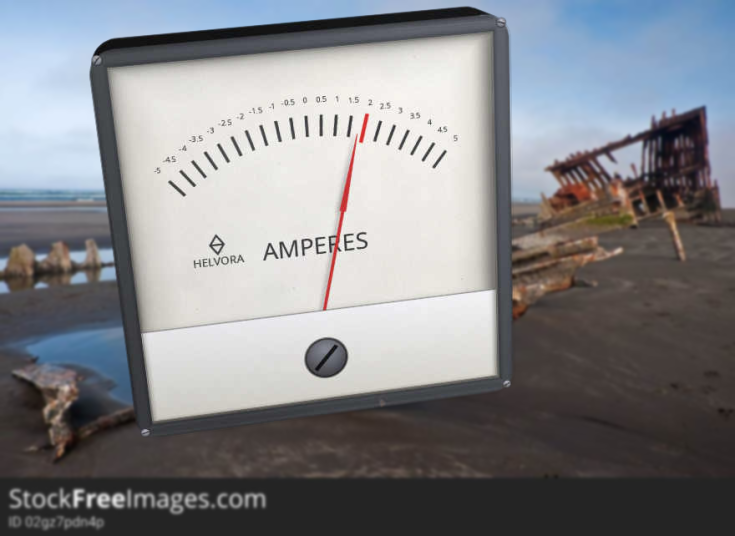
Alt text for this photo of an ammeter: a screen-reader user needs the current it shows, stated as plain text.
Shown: 1.75 A
